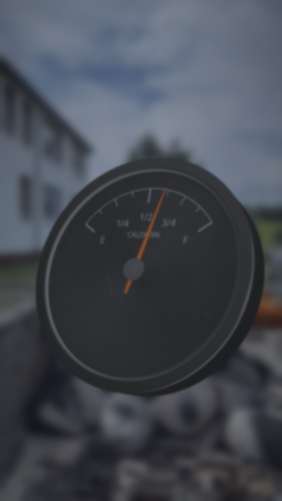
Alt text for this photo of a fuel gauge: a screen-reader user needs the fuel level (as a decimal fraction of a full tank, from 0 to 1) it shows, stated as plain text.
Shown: 0.625
